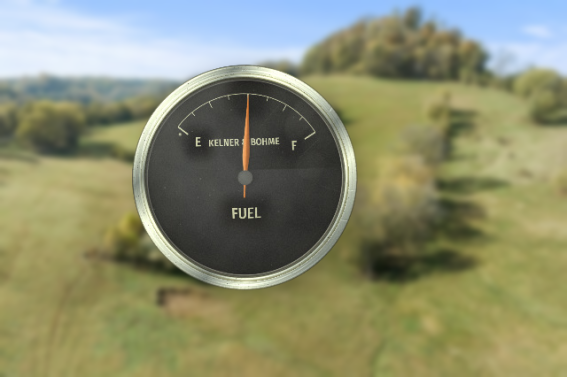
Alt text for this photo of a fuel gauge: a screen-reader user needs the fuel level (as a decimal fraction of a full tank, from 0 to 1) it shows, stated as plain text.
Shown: 0.5
